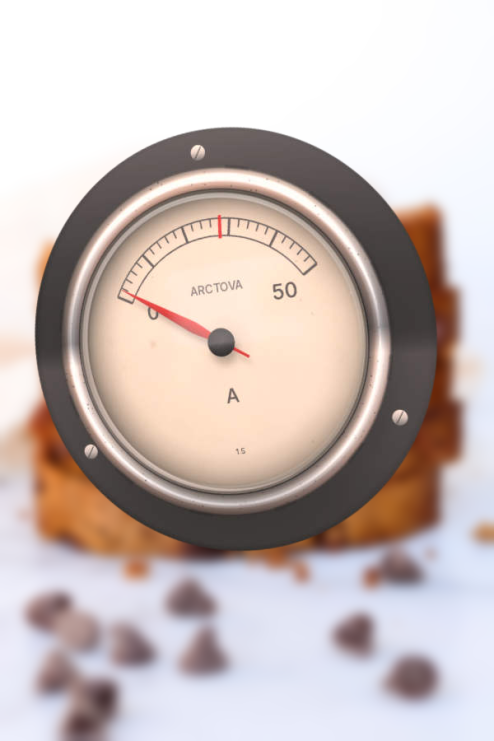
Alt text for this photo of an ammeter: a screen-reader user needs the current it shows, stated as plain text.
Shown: 2 A
